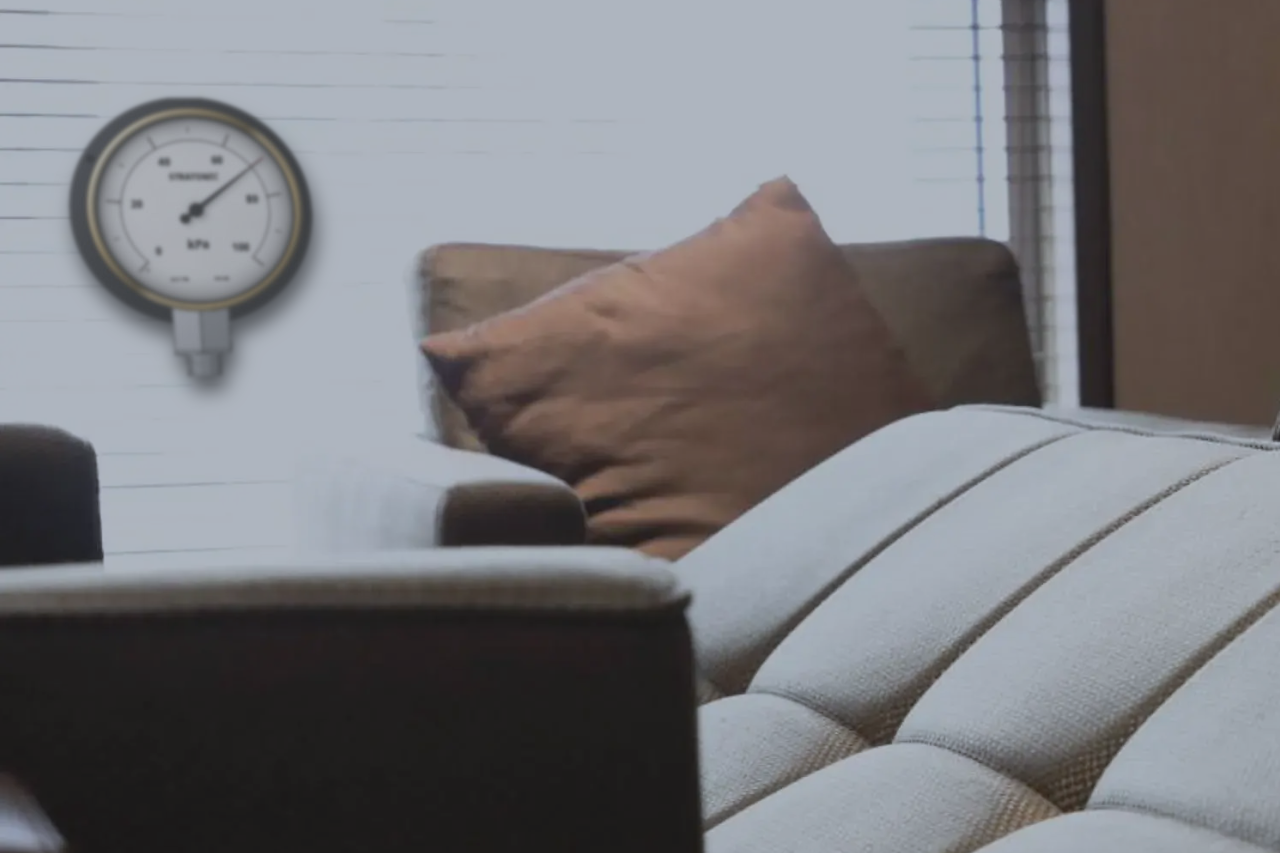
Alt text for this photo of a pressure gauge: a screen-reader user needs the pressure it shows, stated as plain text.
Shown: 70 kPa
